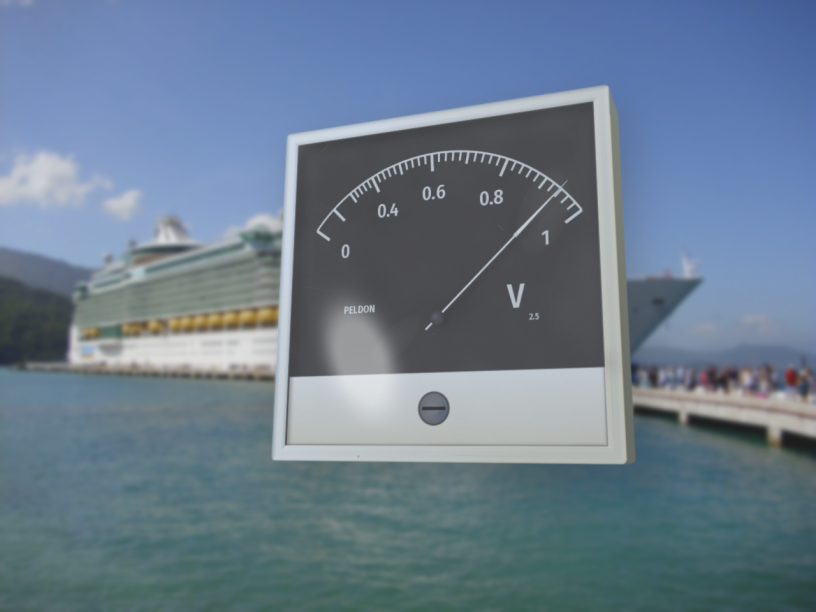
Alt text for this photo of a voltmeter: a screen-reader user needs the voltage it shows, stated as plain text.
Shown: 0.94 V
